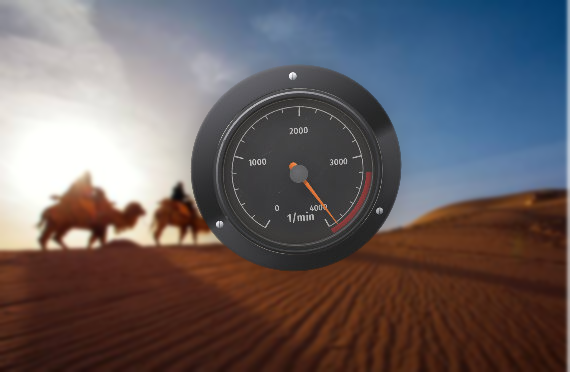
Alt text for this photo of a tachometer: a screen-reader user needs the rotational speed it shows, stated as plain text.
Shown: 3900 rpm
